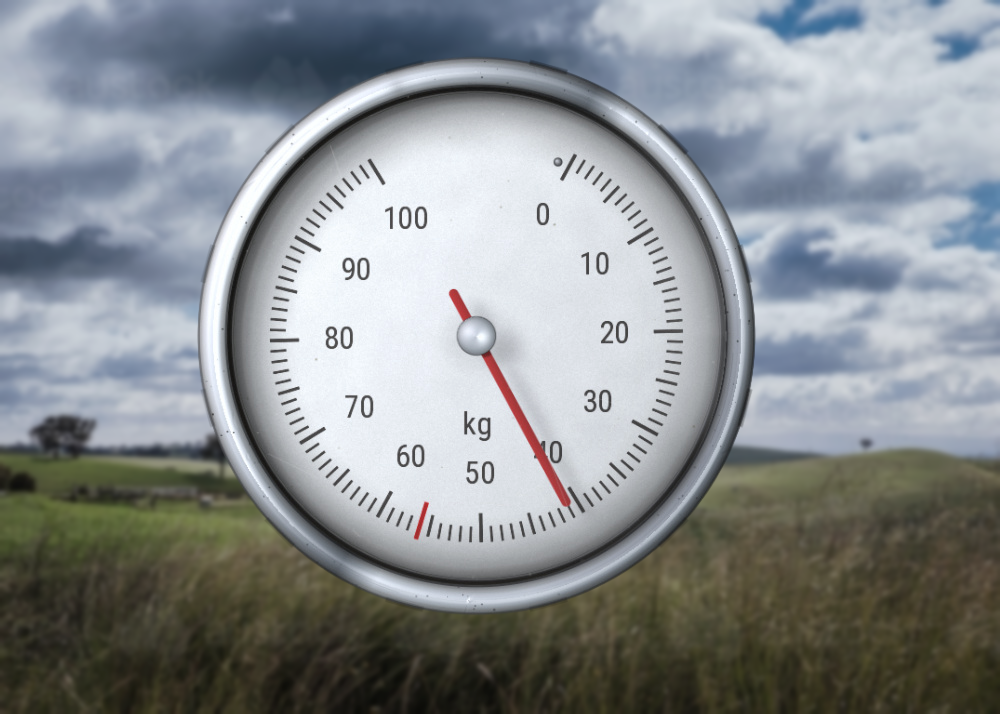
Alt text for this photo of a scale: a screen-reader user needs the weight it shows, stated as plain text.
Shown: 41 kg
